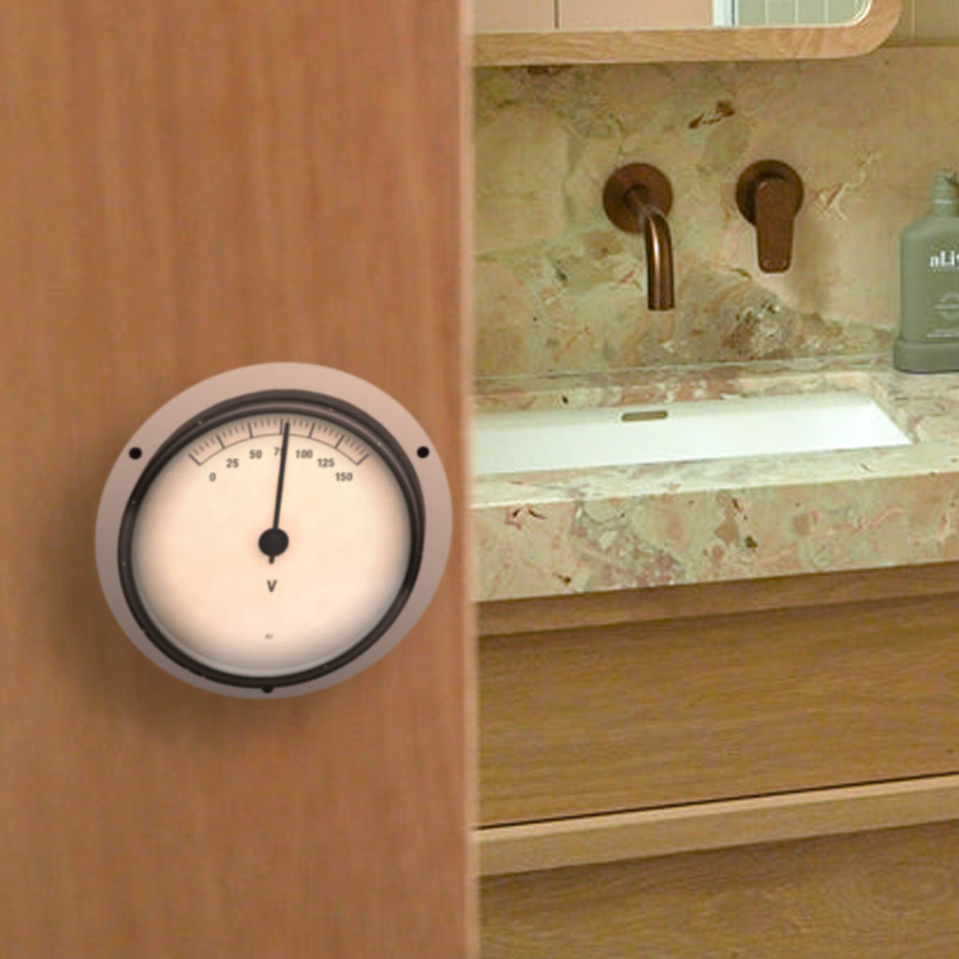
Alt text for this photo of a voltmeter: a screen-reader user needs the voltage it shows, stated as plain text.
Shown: 80 V
